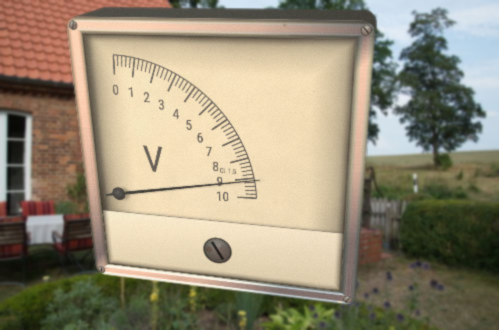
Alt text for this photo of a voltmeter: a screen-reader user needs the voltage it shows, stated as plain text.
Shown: 9 V
